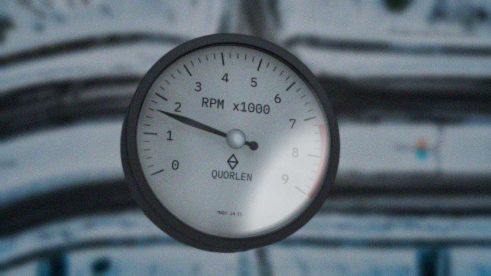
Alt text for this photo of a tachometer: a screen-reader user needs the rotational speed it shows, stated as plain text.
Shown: 1600 rpm
